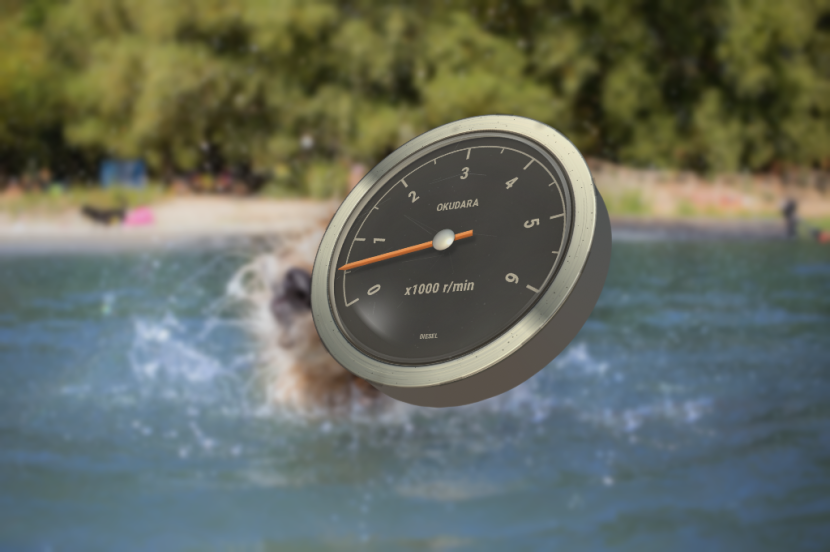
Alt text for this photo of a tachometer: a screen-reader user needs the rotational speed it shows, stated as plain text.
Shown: 500 rpm
